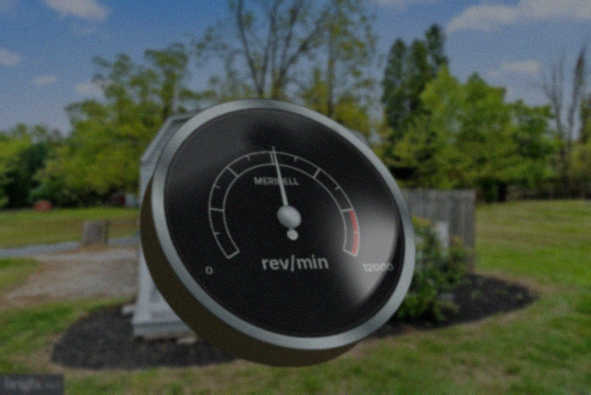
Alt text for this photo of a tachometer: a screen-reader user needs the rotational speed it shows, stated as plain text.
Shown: 6000 rpm
